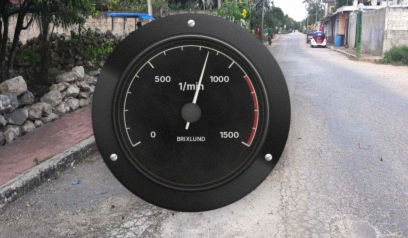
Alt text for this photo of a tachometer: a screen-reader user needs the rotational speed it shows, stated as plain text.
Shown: 850 rpm
